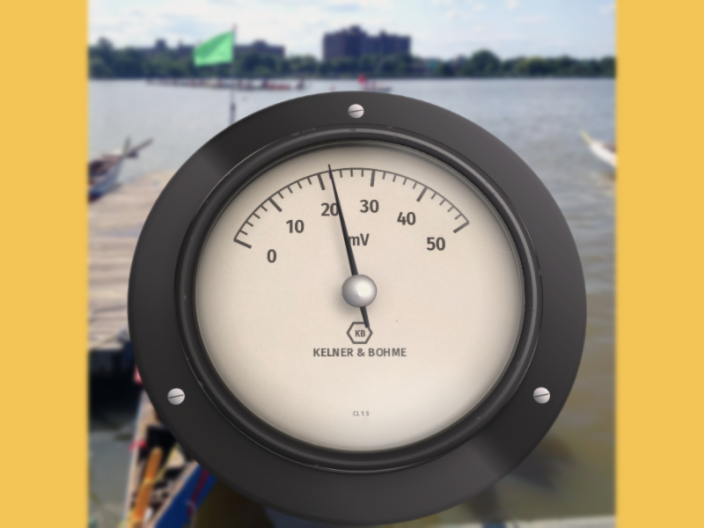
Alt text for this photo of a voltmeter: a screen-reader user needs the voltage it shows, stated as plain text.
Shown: 22 mV
